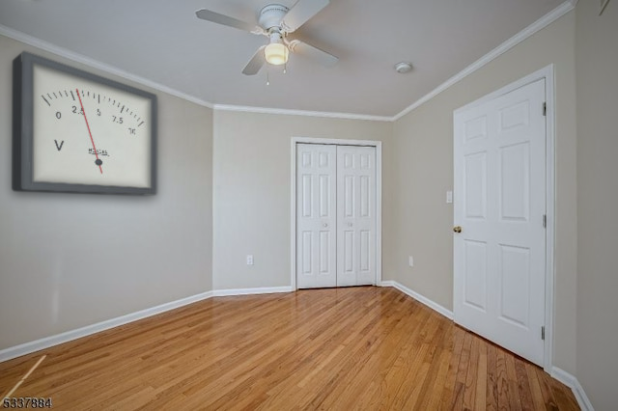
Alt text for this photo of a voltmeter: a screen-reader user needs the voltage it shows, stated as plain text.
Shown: 3 V
